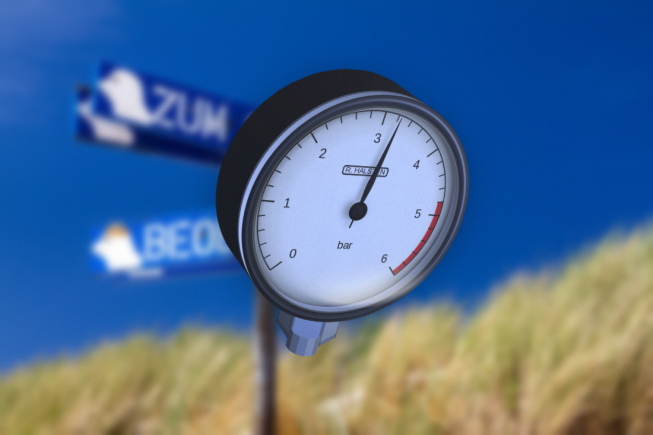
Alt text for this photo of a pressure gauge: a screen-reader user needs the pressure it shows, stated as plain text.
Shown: 3.2 bar
